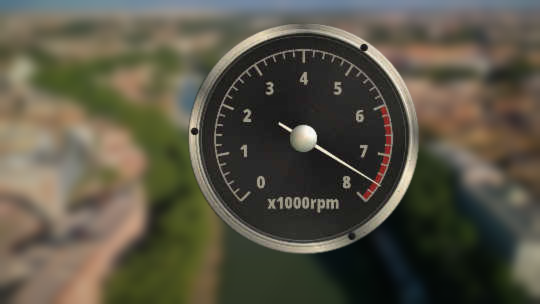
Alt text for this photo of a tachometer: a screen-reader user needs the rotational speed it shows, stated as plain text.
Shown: 7600 rpm
